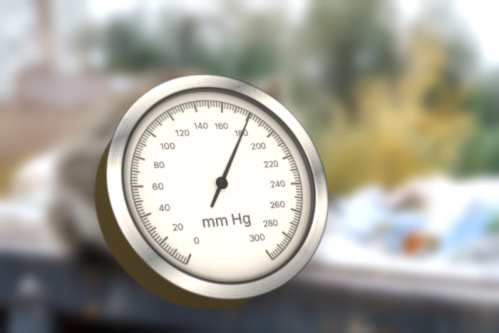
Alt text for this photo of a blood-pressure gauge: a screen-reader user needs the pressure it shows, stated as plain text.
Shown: 180 mmHg
